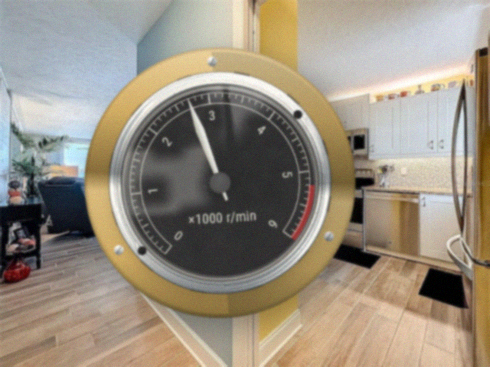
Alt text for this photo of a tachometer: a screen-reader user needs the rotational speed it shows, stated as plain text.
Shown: 2700 rpm
